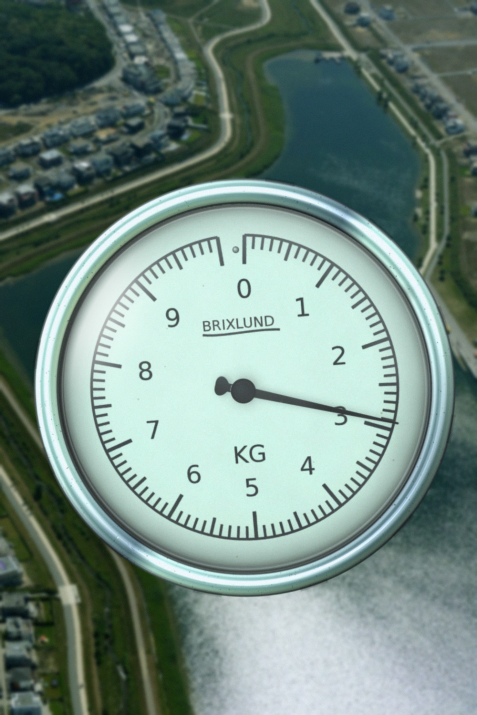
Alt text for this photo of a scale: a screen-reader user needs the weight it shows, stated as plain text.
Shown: 2.9 kg
